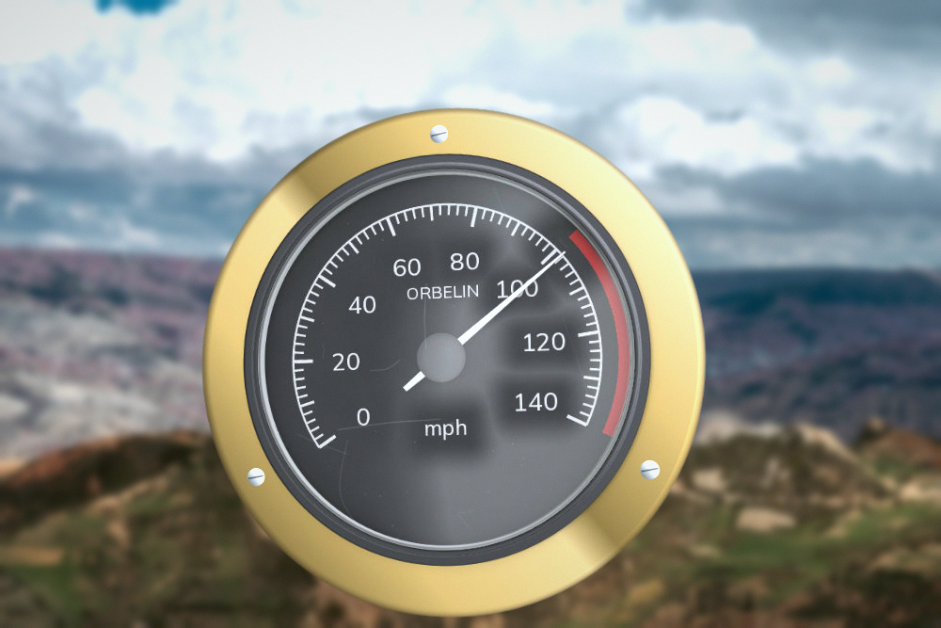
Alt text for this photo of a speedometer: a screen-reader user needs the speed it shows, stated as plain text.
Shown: 102 mph
